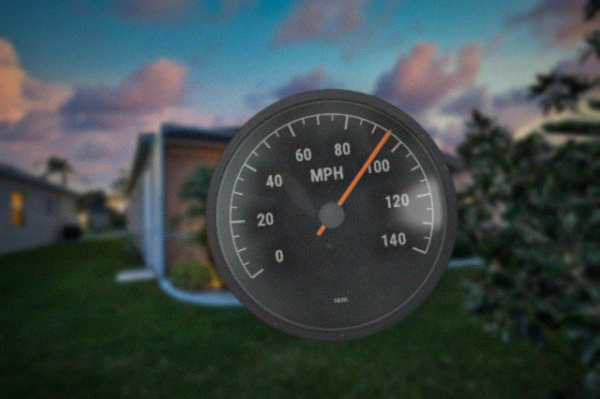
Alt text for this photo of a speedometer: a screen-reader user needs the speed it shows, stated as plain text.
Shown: 95 mph
